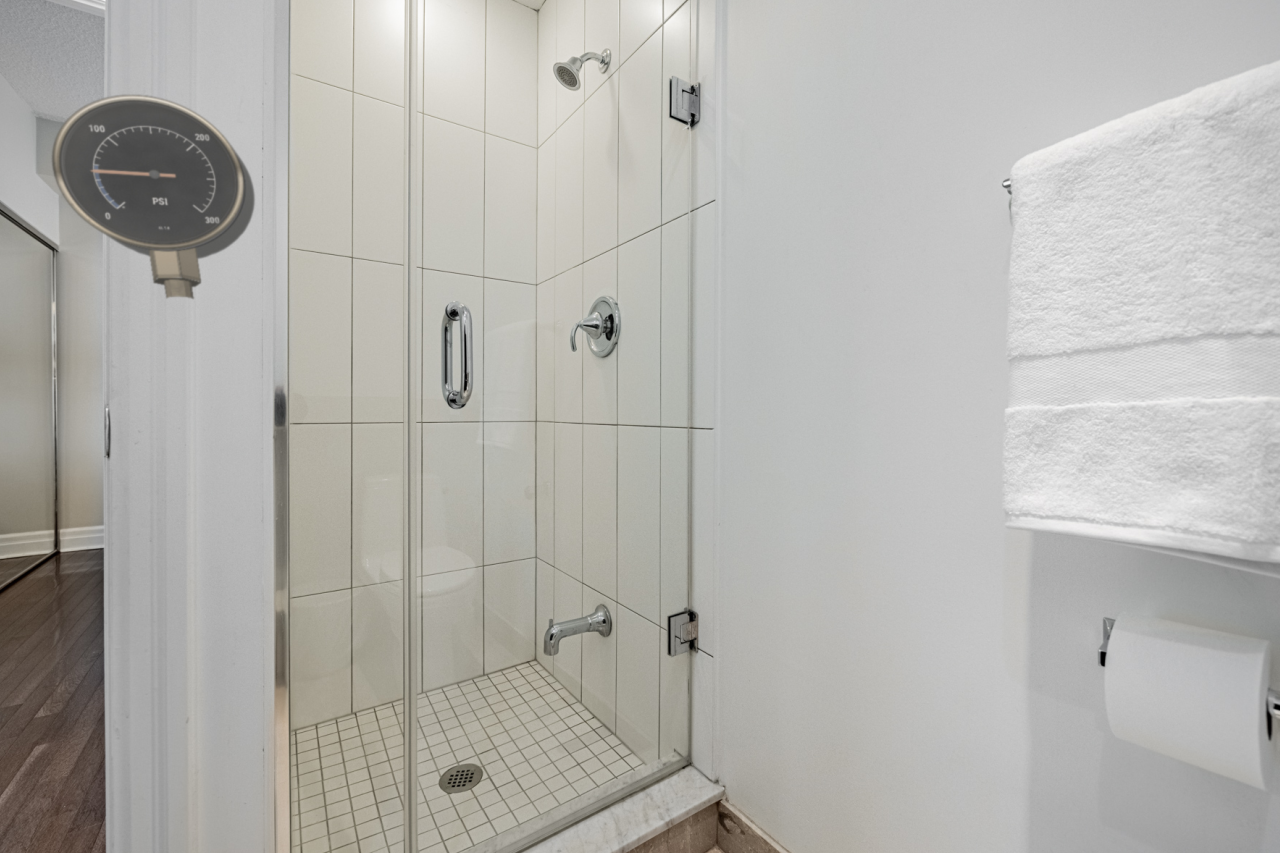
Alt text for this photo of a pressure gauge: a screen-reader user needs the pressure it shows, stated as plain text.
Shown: 50 psi
